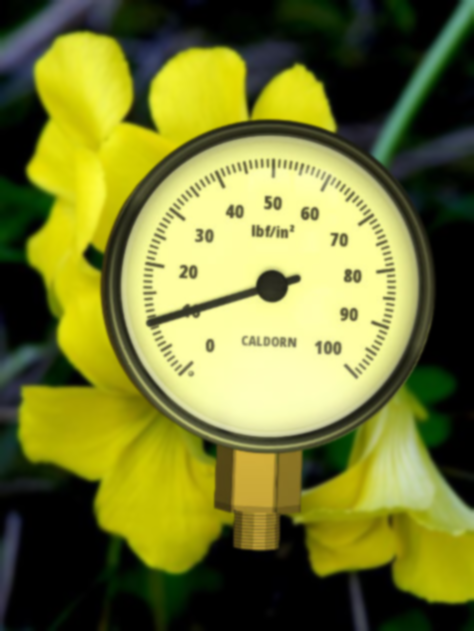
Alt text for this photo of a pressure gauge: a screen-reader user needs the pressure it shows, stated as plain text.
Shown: 10 psi
